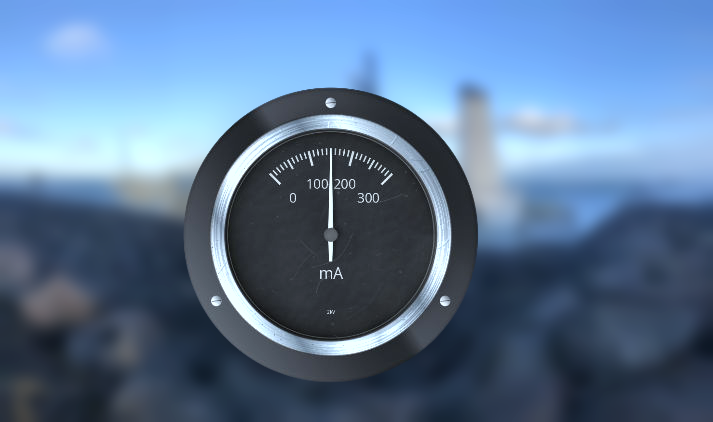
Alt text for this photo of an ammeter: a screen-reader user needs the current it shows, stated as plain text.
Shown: 150 mA
